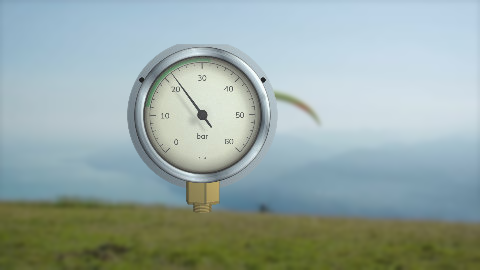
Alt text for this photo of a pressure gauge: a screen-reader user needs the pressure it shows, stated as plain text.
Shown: 22 bar
